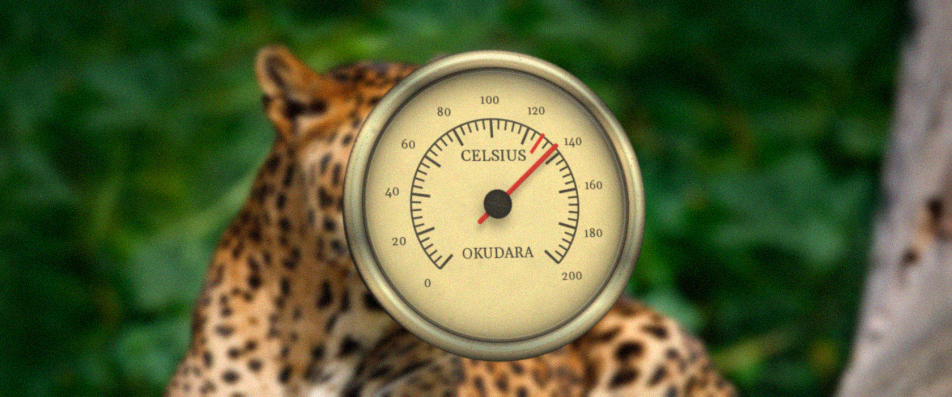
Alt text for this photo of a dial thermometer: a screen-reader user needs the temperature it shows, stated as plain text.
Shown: 136 °C
